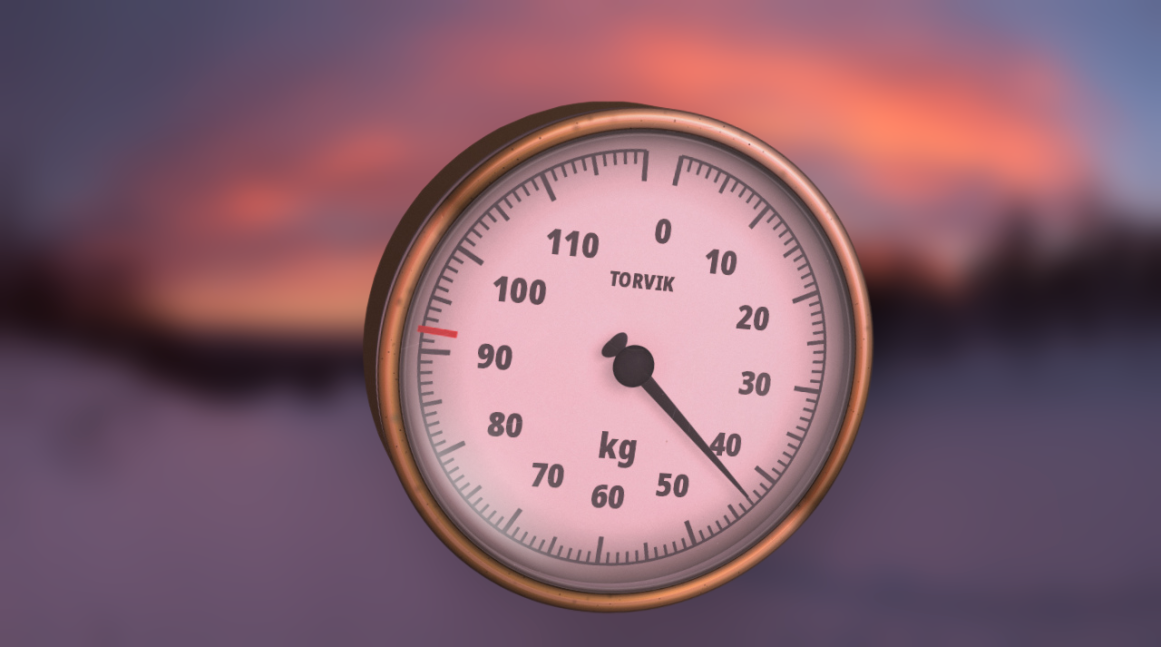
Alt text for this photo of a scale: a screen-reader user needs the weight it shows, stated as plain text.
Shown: 43 kg
